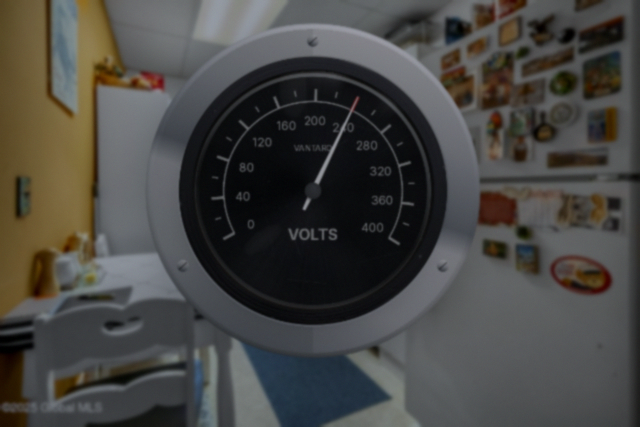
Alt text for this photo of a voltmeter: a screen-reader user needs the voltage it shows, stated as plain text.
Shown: 240 V
